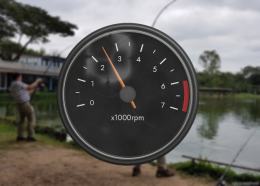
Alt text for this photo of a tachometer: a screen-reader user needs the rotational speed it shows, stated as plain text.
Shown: 2500 rpm
